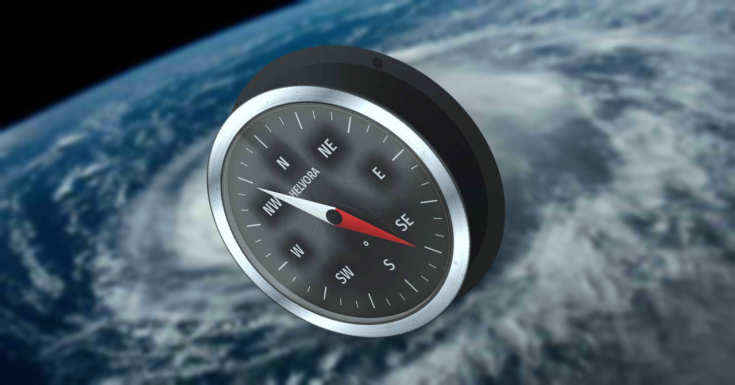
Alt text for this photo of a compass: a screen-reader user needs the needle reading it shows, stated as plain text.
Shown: 150 °
